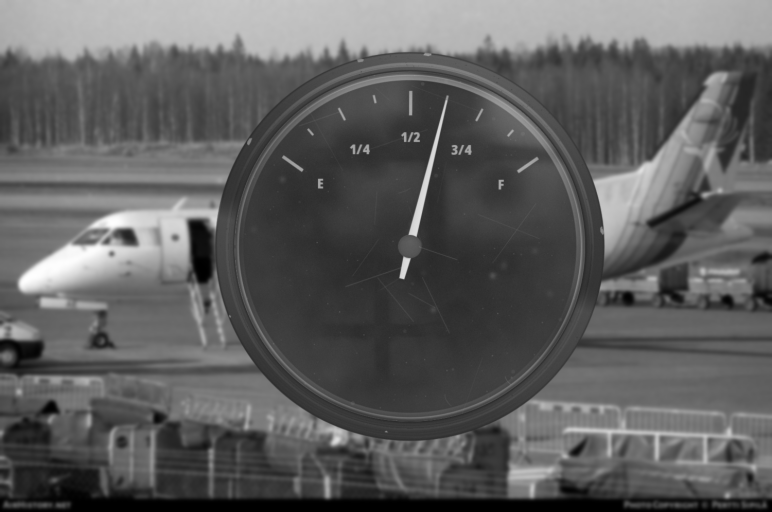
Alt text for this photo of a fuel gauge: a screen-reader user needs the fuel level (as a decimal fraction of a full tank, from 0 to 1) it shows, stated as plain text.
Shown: 0.625
